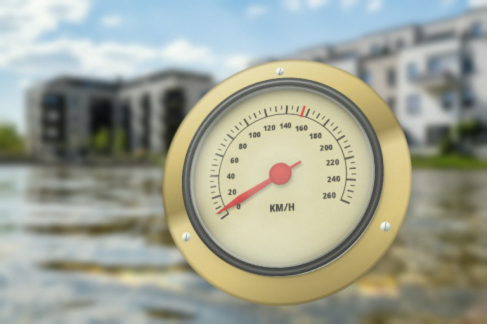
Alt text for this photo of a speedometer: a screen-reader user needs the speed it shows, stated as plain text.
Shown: 5 km/h
